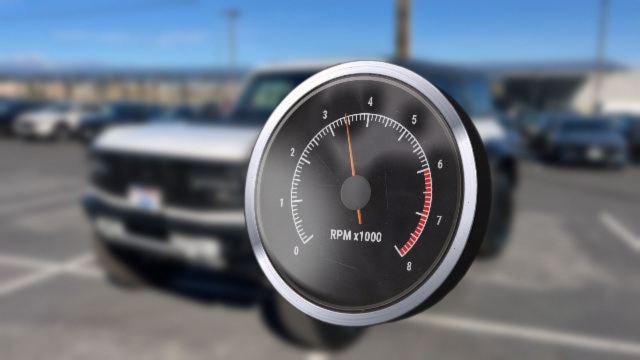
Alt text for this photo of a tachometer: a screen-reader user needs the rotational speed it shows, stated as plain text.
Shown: 3500 rpm
